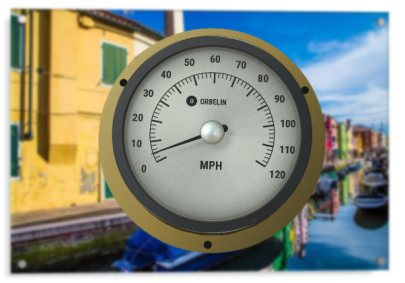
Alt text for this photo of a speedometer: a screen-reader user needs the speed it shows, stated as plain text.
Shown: 4 mph
